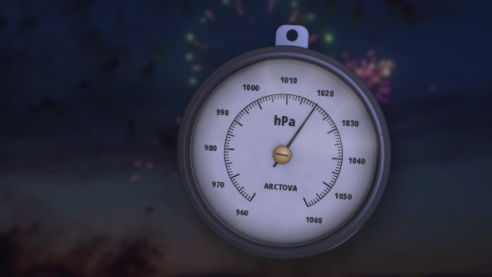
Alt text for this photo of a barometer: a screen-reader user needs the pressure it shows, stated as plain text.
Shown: 1020 hPa
